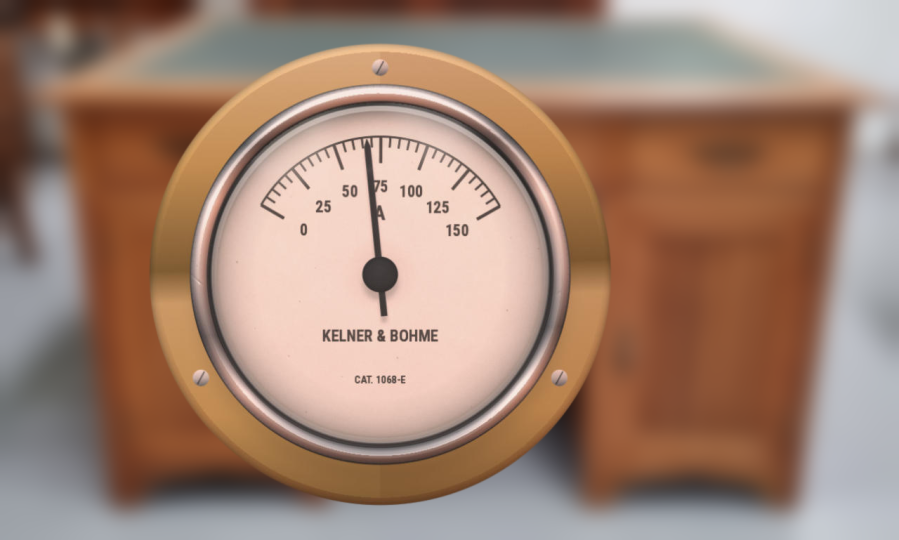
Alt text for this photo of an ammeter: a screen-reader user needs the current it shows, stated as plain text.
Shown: 67.5 A
